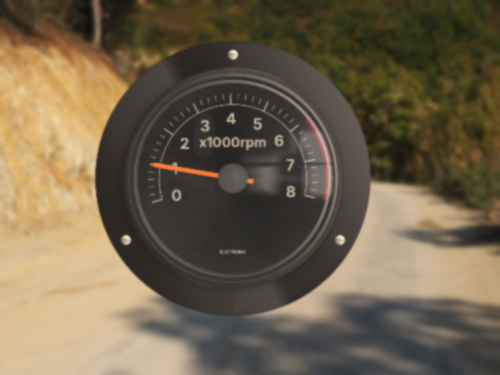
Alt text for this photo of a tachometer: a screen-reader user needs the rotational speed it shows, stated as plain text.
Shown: 1000 rpm
